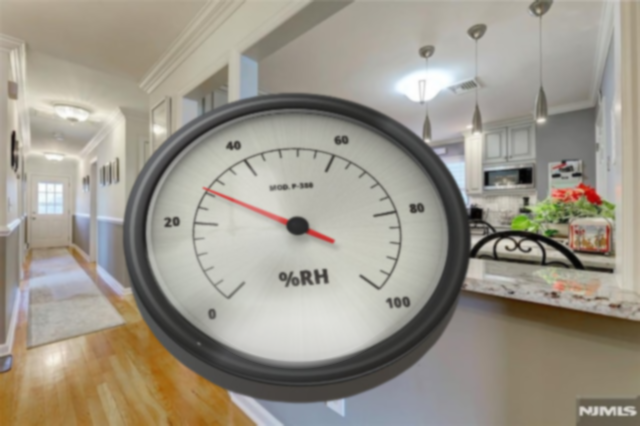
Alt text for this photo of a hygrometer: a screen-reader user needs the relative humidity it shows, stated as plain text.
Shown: 28 %
